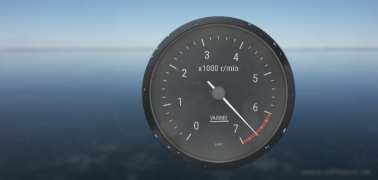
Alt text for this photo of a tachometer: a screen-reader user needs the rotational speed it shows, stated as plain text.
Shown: 6600 rpm
